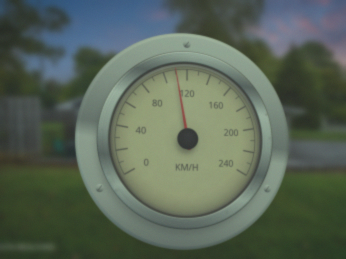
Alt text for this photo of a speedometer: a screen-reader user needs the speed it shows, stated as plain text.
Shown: 110 km/h
